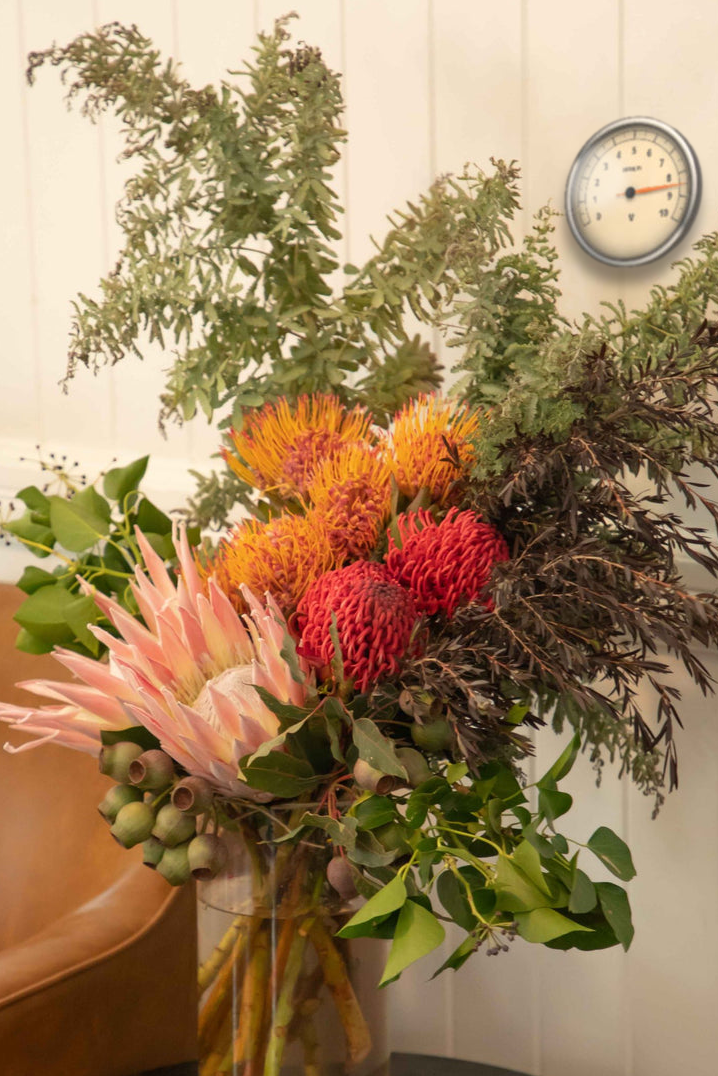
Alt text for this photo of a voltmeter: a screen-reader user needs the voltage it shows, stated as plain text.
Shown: 8.5 V
